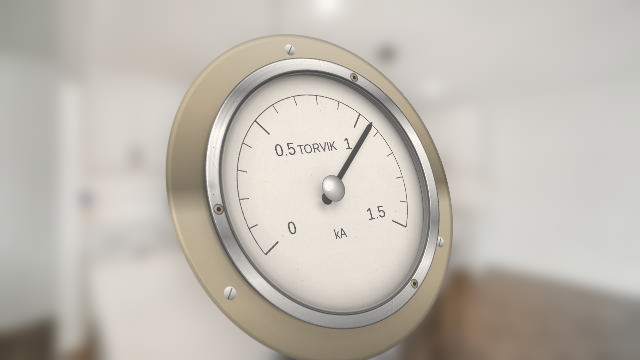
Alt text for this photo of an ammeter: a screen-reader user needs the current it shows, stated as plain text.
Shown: 1.05 kA
